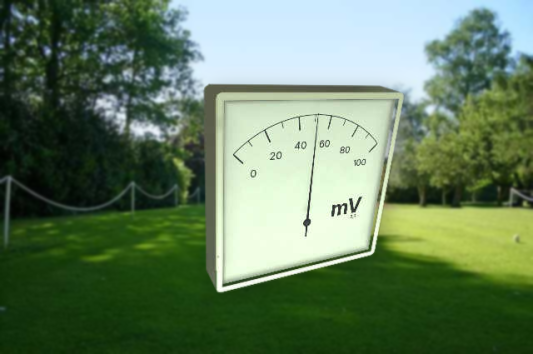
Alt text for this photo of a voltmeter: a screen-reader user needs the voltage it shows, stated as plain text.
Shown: 50 mV
